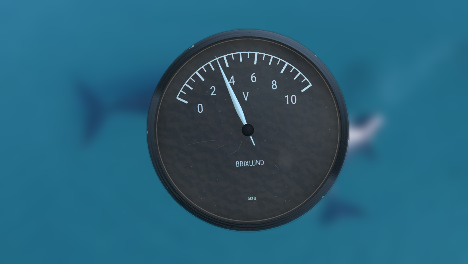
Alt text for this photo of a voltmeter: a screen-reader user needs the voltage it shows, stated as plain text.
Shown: 3.5 V
